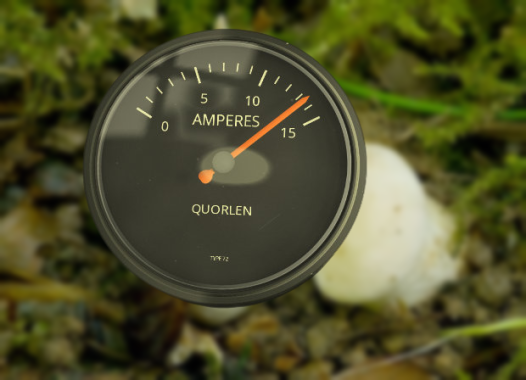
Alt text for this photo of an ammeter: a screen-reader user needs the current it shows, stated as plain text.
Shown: 13.5 A
